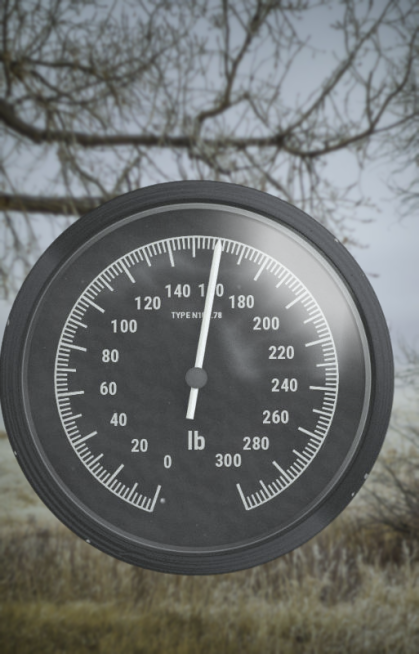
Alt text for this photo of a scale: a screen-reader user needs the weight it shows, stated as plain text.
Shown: 160 lb
